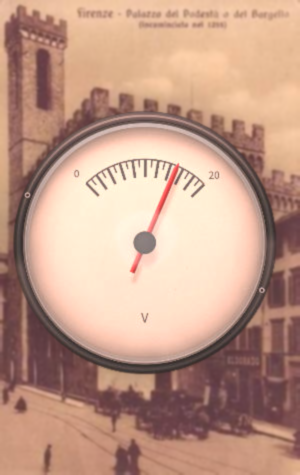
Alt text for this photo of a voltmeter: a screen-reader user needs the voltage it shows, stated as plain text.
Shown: 15 V
